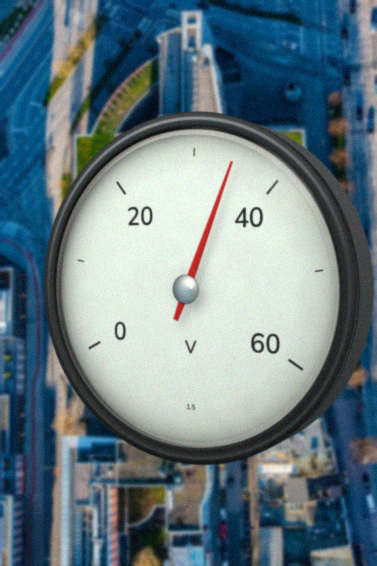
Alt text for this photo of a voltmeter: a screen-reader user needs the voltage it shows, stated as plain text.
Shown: 35 V
